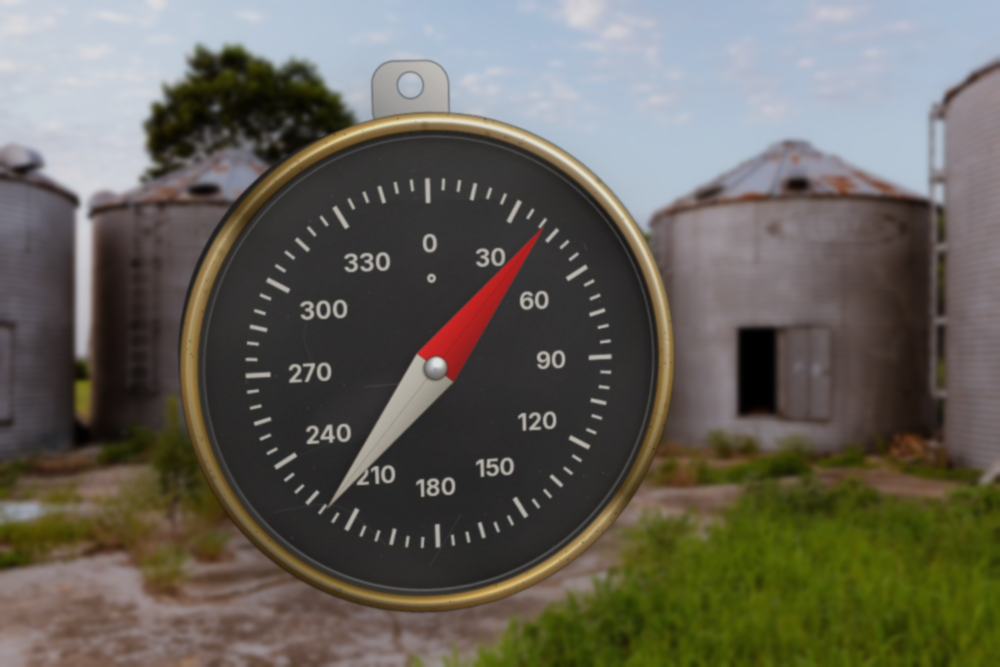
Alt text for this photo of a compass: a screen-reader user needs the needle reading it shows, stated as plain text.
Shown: 40 °
